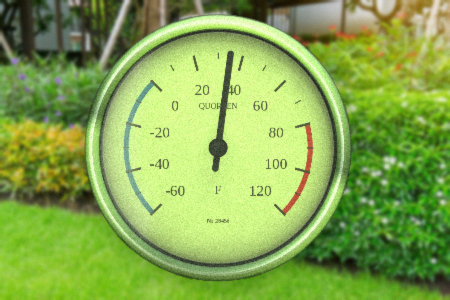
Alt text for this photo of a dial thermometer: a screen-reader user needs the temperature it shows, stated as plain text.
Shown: 35 °F
